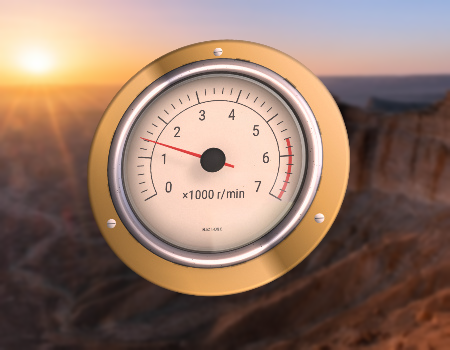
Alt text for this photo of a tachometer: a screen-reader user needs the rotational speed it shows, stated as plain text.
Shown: 1400 rpm
